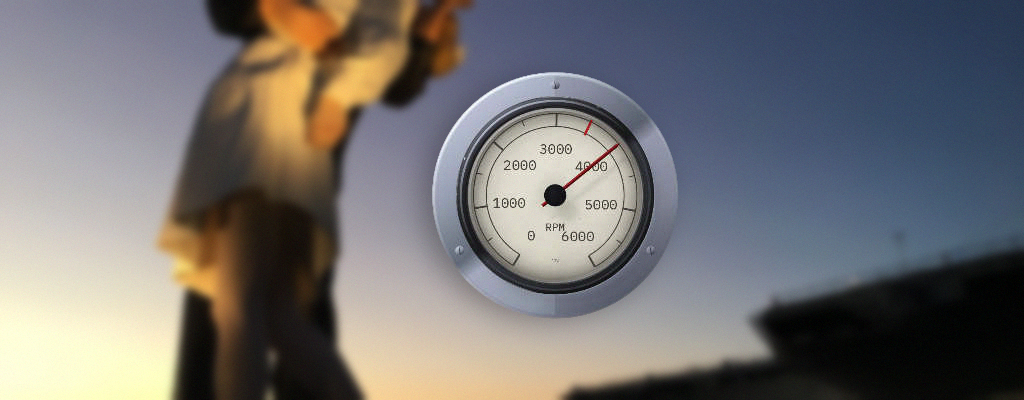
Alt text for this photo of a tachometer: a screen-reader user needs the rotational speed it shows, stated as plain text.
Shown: 4000 rpm
